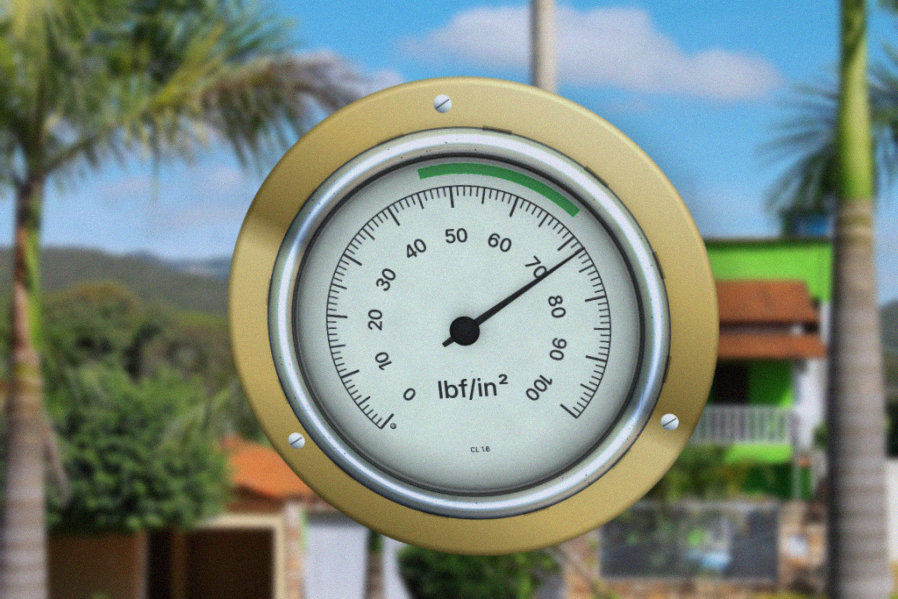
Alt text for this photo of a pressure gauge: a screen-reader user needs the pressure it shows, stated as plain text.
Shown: 72 psi
